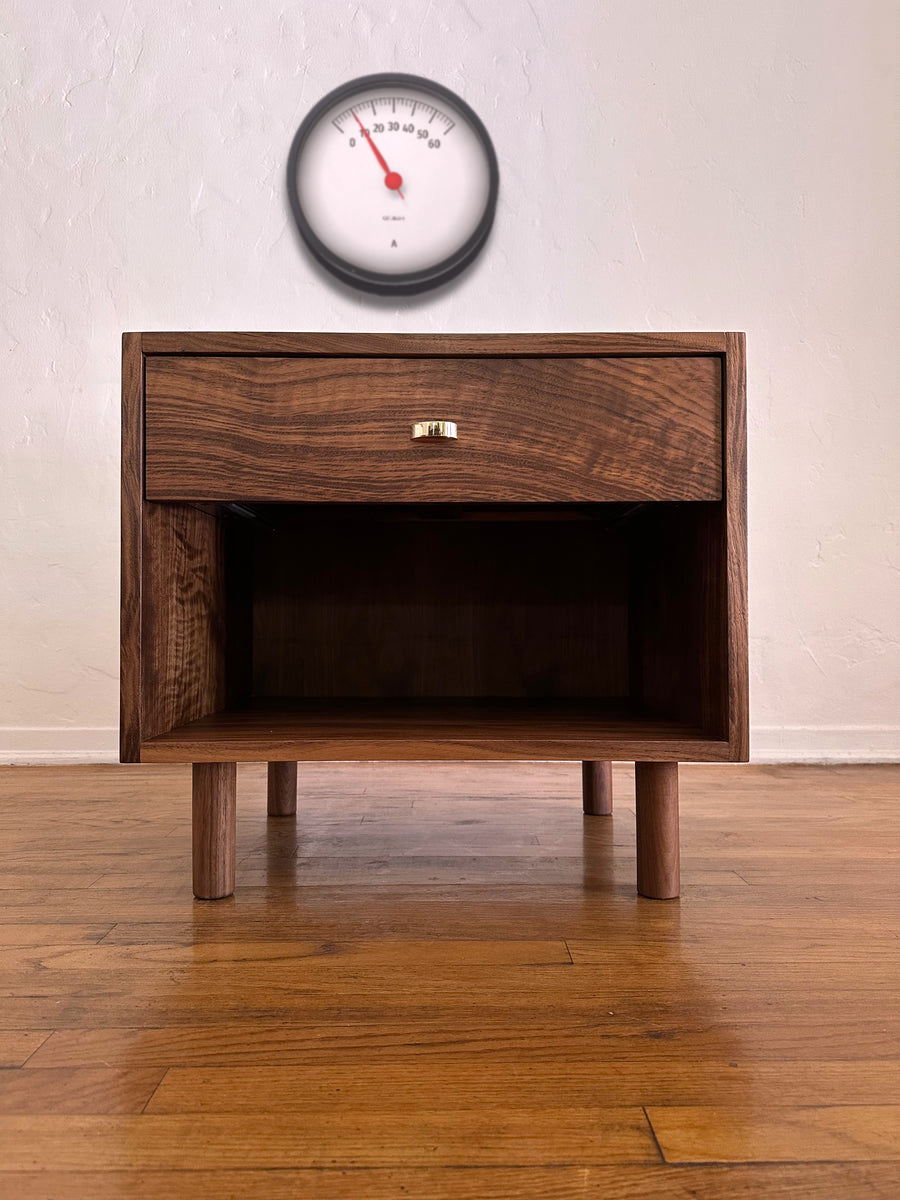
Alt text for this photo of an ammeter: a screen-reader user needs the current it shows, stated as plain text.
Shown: 10 A
